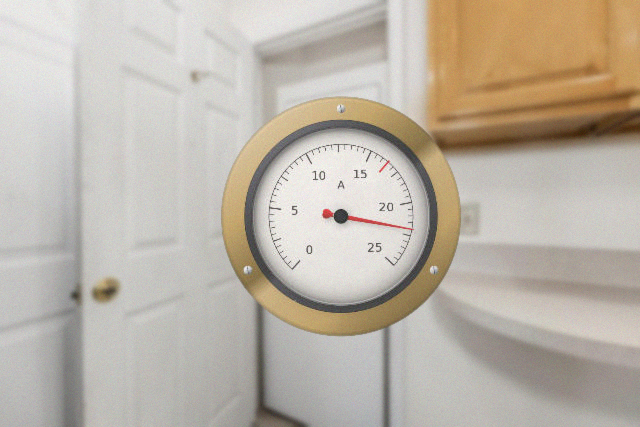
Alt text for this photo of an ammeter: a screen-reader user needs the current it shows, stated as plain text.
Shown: 22 A
